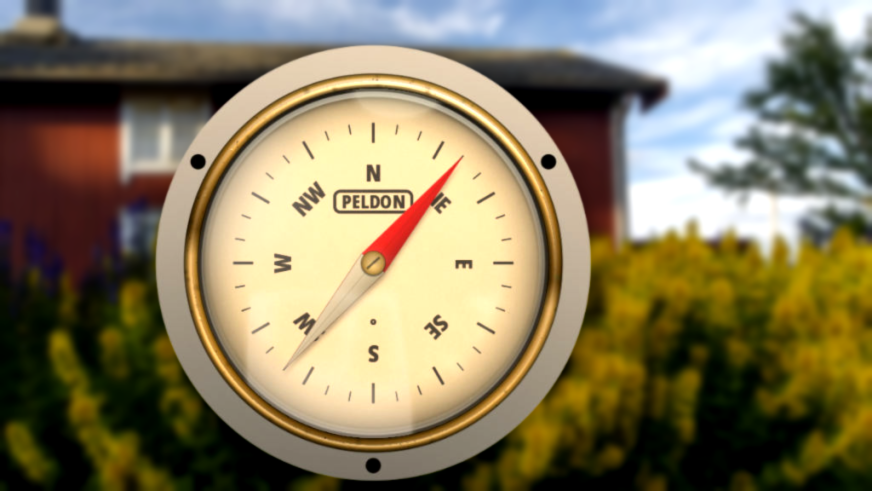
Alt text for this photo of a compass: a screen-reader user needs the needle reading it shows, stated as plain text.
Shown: 40 °
